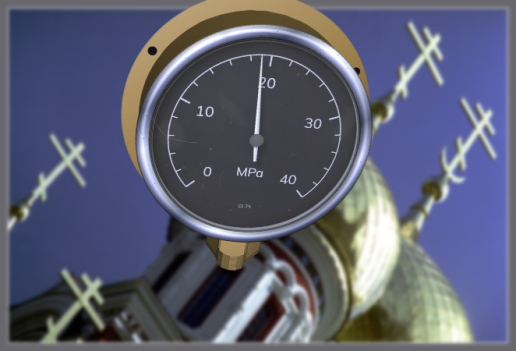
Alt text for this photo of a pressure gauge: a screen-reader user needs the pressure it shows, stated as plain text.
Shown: 19 MPa
